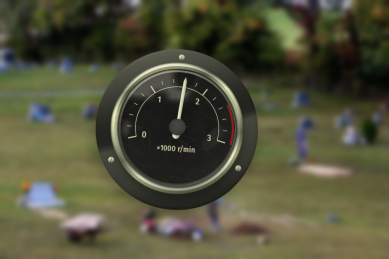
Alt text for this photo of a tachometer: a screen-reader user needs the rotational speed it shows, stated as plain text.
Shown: 1600 rpm
